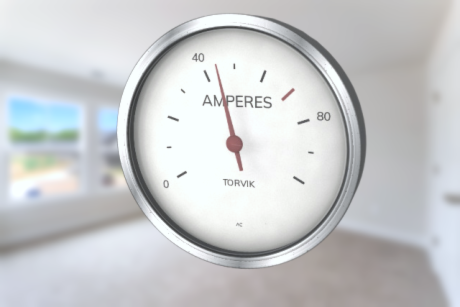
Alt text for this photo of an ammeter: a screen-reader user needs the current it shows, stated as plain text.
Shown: 45 A
